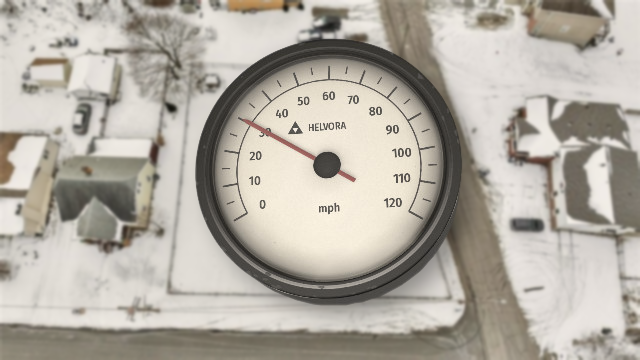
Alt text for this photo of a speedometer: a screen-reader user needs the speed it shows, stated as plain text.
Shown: 30 mph
